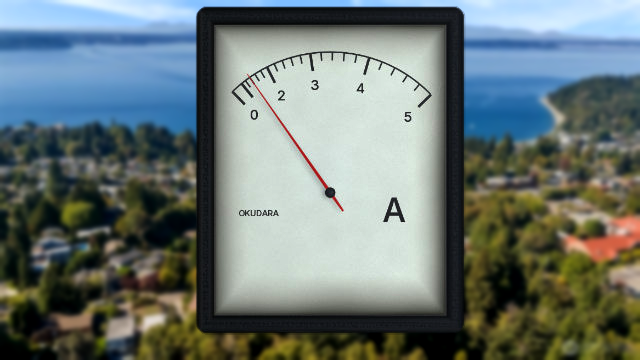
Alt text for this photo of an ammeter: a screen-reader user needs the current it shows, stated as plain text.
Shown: 1.4 A
